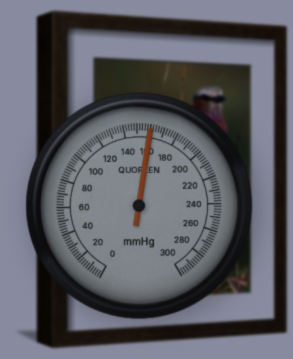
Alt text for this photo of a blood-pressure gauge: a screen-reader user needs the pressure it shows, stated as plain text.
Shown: 160 mmHg
